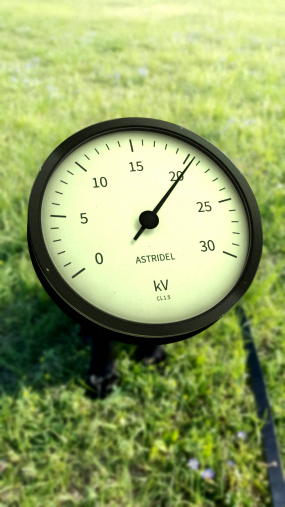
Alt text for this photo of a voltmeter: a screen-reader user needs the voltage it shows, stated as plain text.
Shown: 20.5 kV
